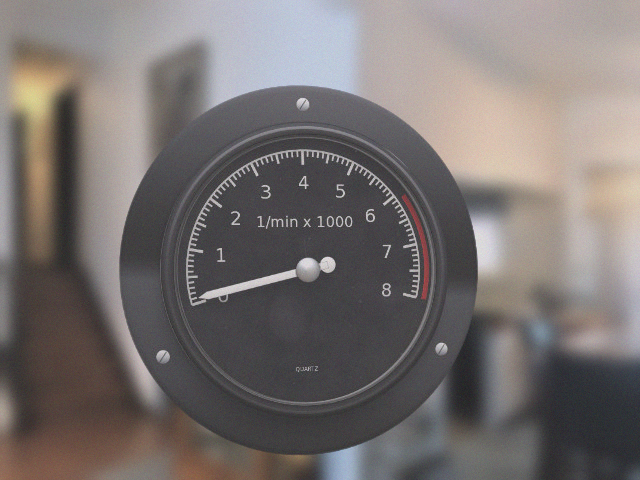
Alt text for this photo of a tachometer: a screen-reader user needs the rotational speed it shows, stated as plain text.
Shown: 100 rpm
